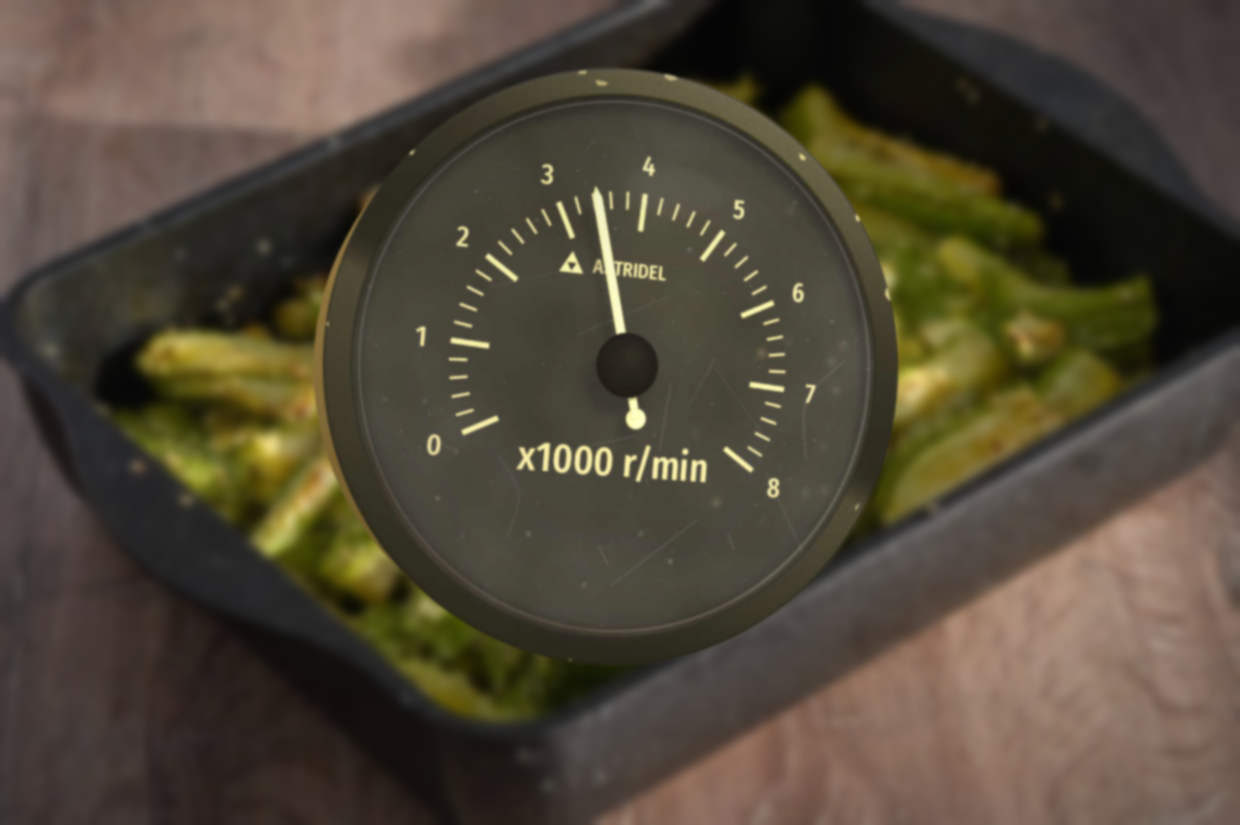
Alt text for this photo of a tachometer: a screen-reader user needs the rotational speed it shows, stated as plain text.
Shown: 3400 rpm
